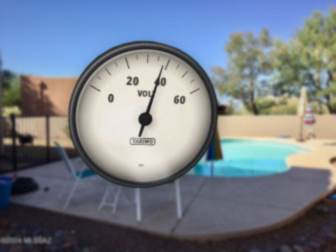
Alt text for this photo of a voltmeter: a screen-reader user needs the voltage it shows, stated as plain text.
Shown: 37.5 V
